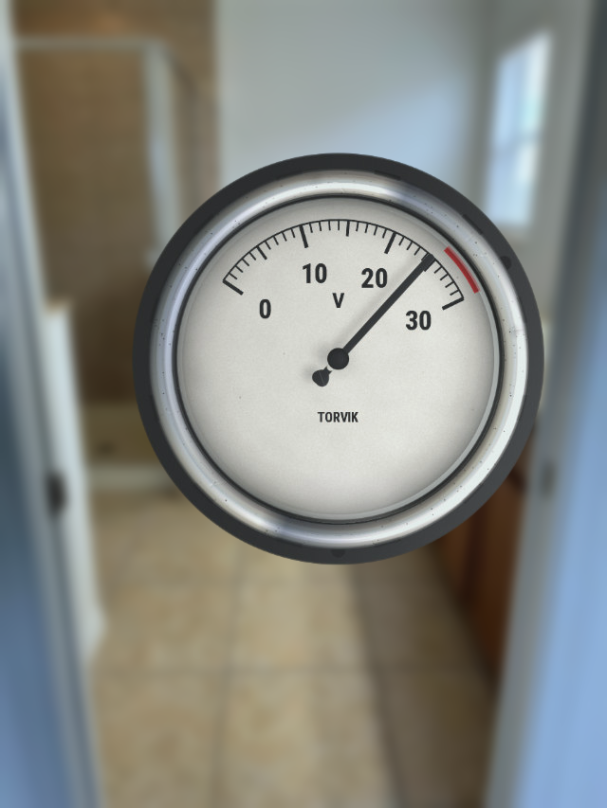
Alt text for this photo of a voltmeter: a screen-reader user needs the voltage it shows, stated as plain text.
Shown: 24.5 V
